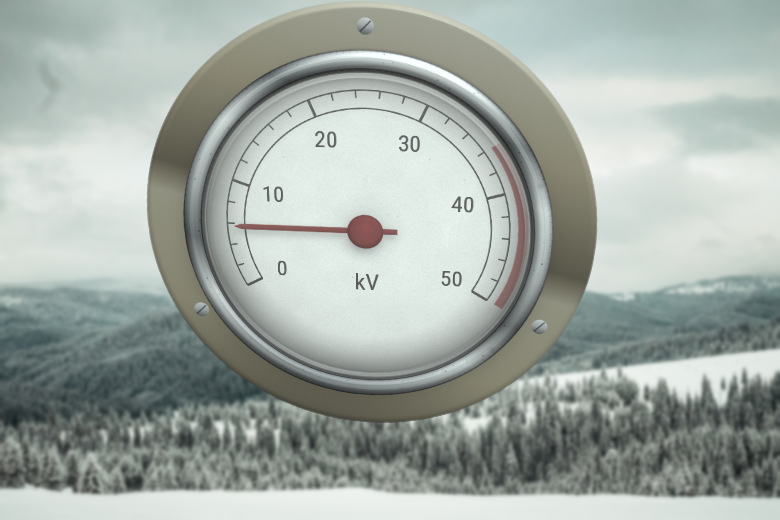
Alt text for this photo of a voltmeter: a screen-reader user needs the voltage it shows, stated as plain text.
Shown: 6 kV
